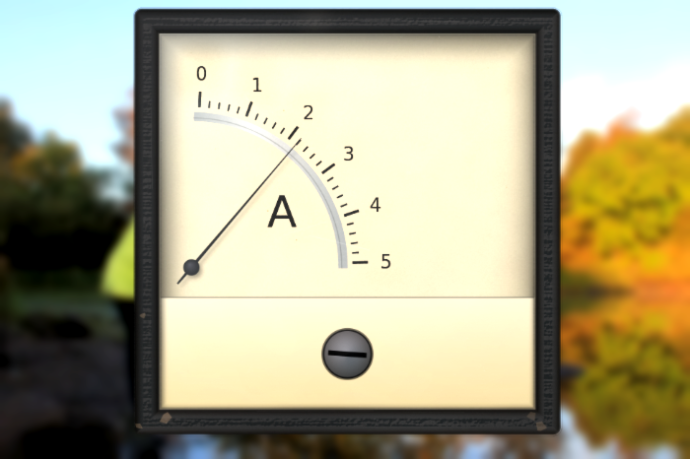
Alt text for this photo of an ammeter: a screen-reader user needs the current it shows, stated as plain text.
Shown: 2.2 A
